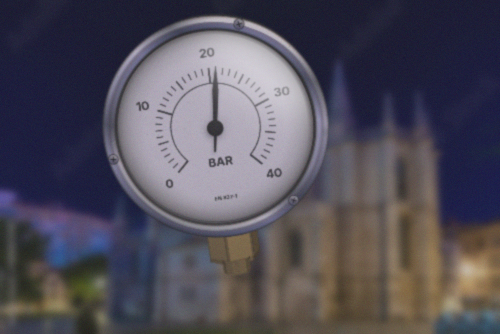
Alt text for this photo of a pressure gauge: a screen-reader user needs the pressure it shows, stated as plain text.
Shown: 21 bar
